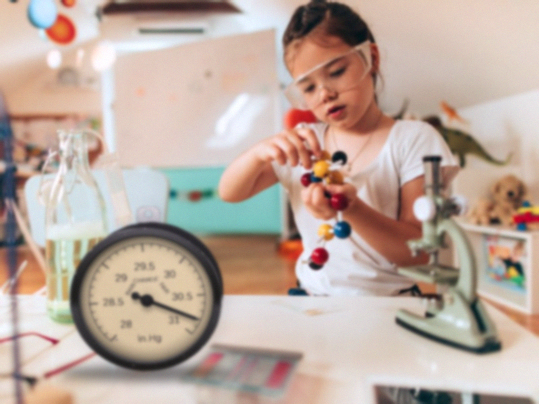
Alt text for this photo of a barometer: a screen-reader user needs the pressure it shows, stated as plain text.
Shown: 30.8 inHg
